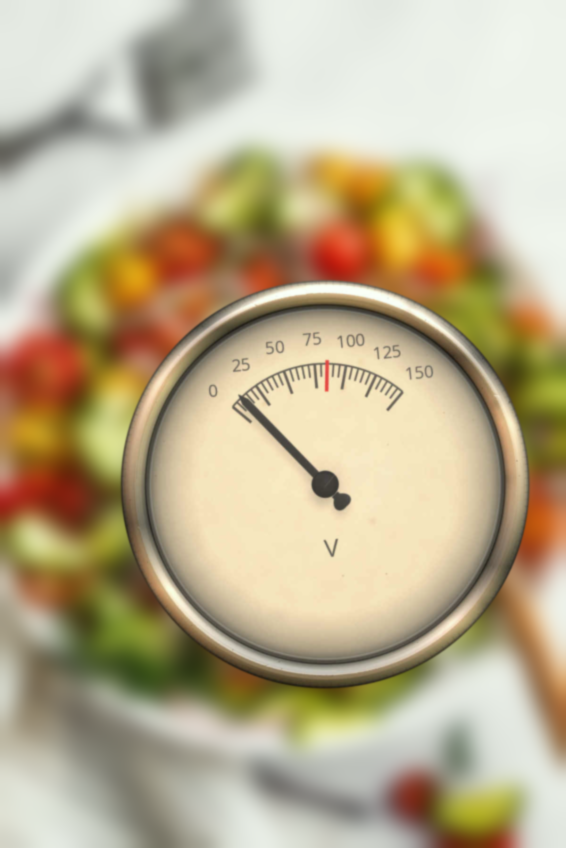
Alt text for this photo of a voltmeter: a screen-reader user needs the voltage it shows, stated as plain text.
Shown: 10 V
